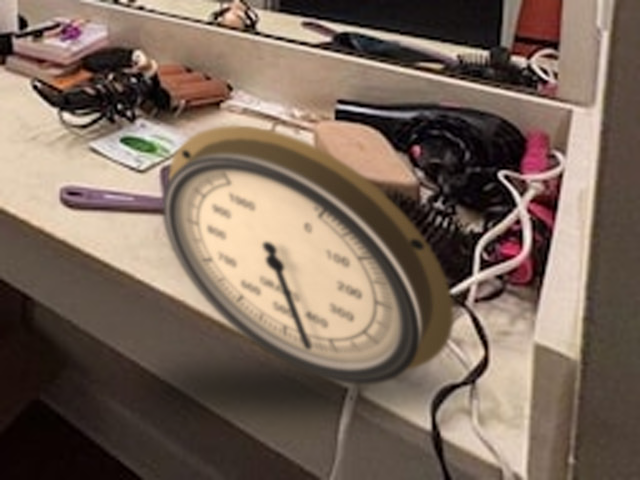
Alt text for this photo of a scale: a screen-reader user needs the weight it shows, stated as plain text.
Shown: 450 g
